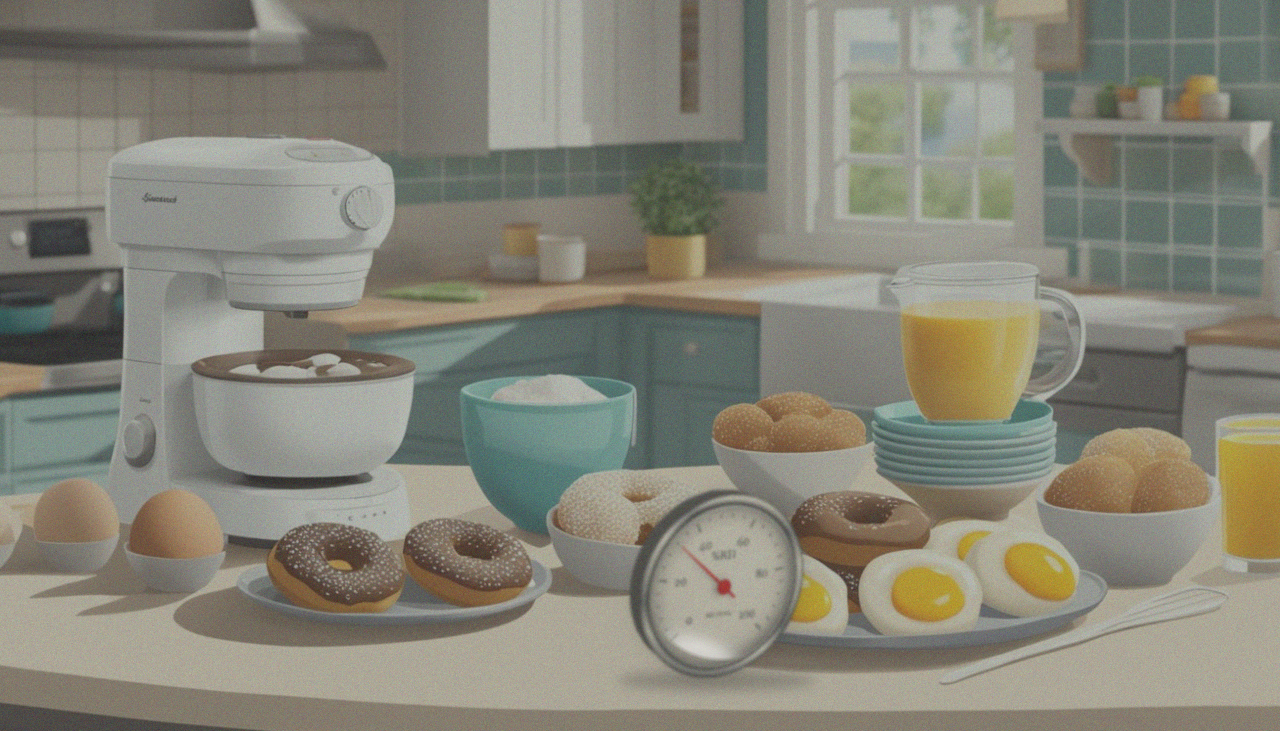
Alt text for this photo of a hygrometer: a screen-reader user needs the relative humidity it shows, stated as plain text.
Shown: 32 %
